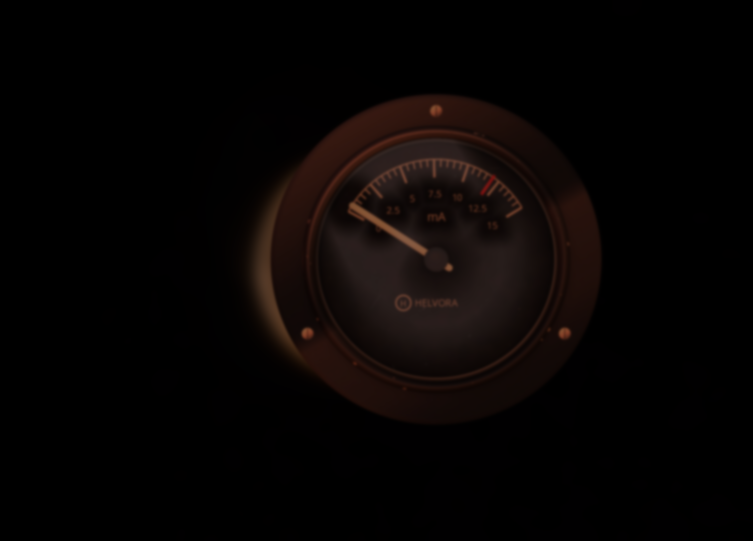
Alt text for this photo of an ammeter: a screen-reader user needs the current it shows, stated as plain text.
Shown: 0.5 mA
